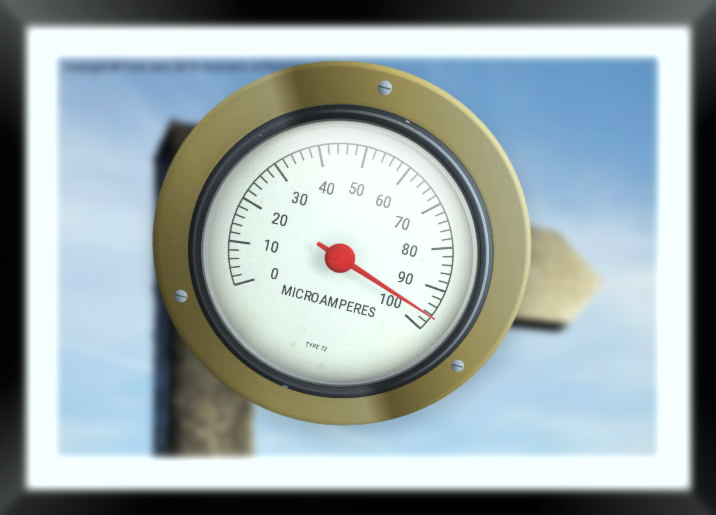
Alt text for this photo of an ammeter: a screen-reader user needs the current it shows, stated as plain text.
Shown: 96 µA
